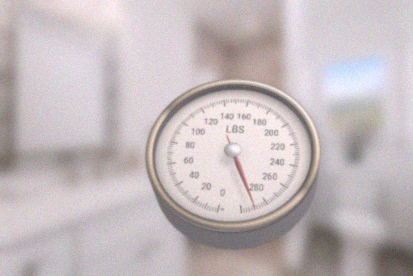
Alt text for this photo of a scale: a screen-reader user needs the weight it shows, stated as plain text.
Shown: 290 lb
